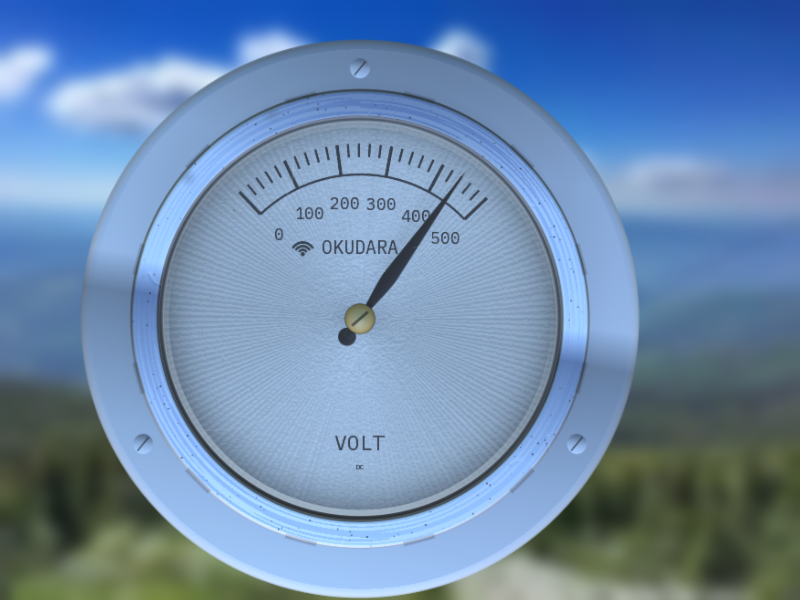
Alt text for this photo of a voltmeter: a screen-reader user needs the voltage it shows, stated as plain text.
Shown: 440 V
